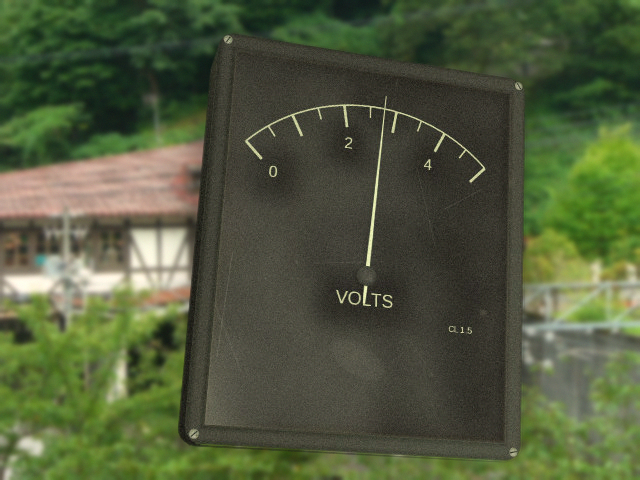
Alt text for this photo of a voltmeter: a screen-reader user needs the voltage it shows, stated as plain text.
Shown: 2.75 V
